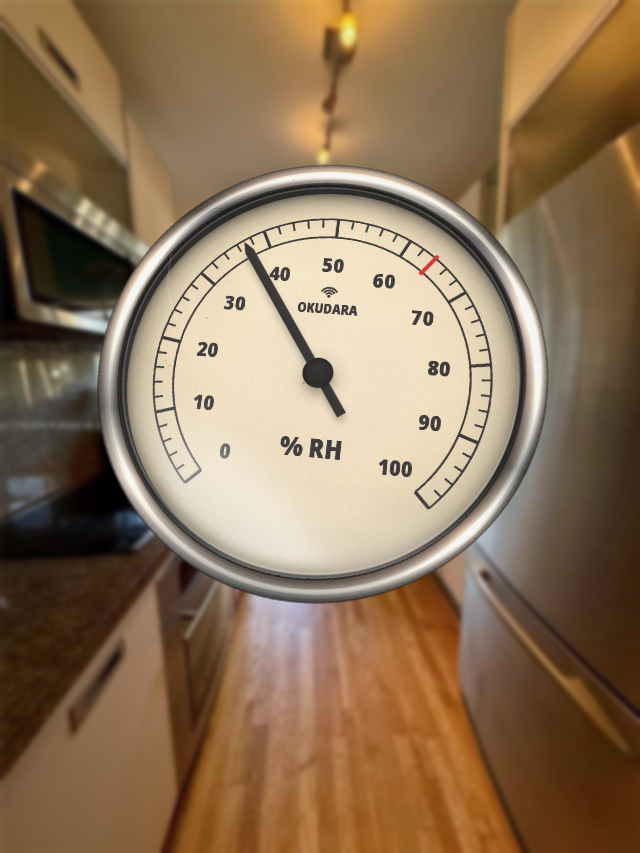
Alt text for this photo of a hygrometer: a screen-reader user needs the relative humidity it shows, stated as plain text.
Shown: 37 %
